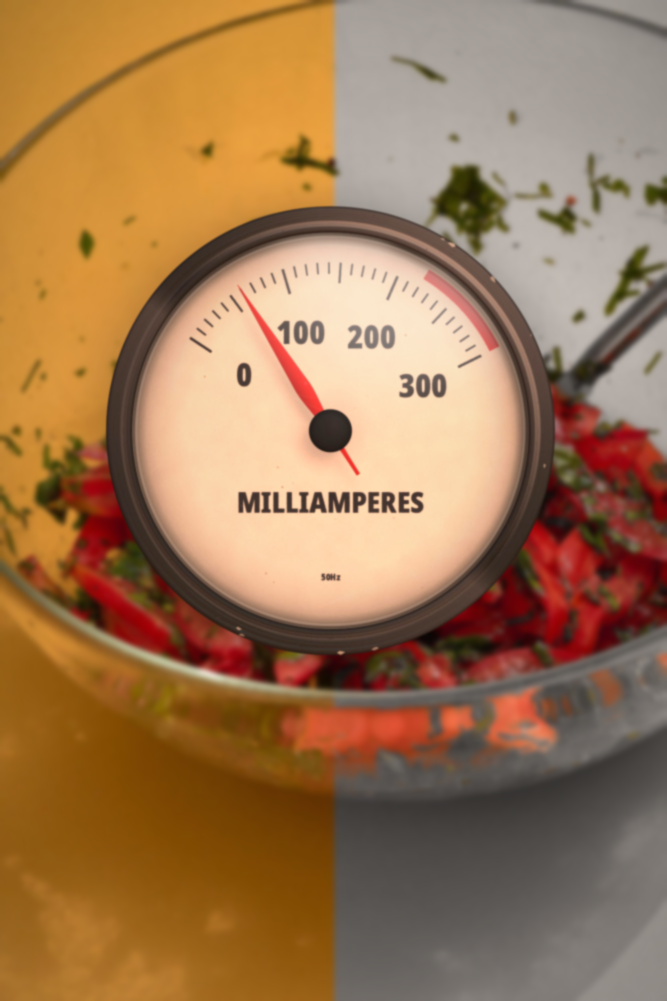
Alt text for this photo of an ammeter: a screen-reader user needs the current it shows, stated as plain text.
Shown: 60 mA
